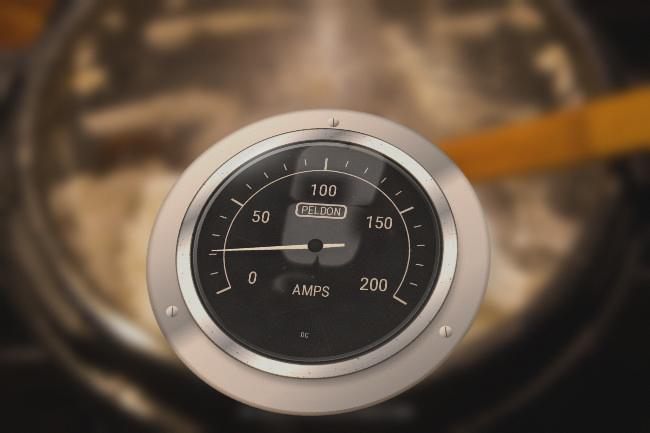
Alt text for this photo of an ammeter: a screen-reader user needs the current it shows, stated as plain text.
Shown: 20 A
